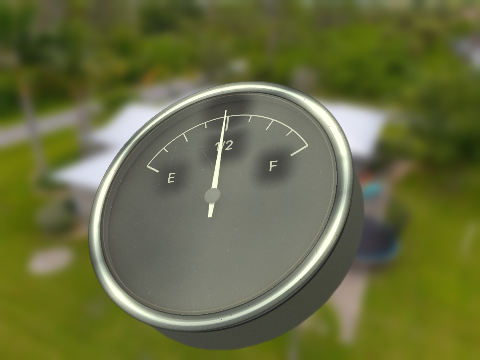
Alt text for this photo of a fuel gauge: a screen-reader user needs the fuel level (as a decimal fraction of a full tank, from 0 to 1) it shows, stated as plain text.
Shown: 0.5
